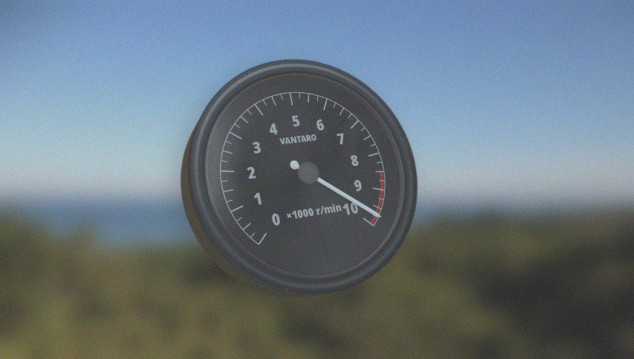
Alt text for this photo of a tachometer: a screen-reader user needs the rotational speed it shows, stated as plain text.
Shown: 9750 rpm
